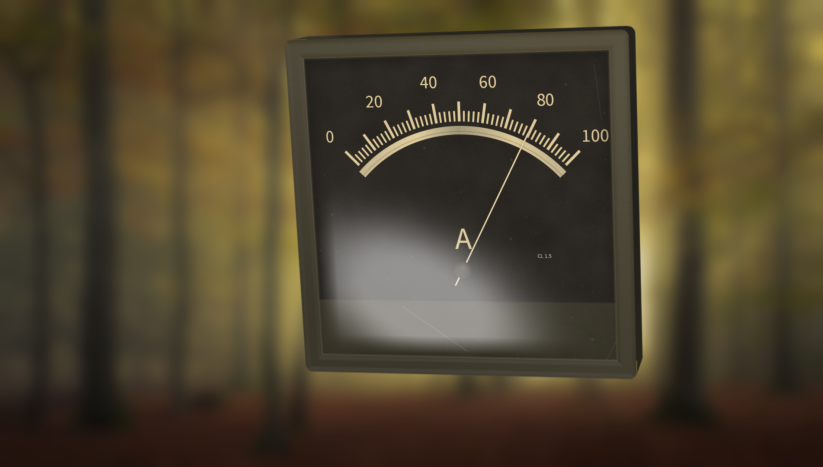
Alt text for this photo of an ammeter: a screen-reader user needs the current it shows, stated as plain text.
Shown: 80 A
